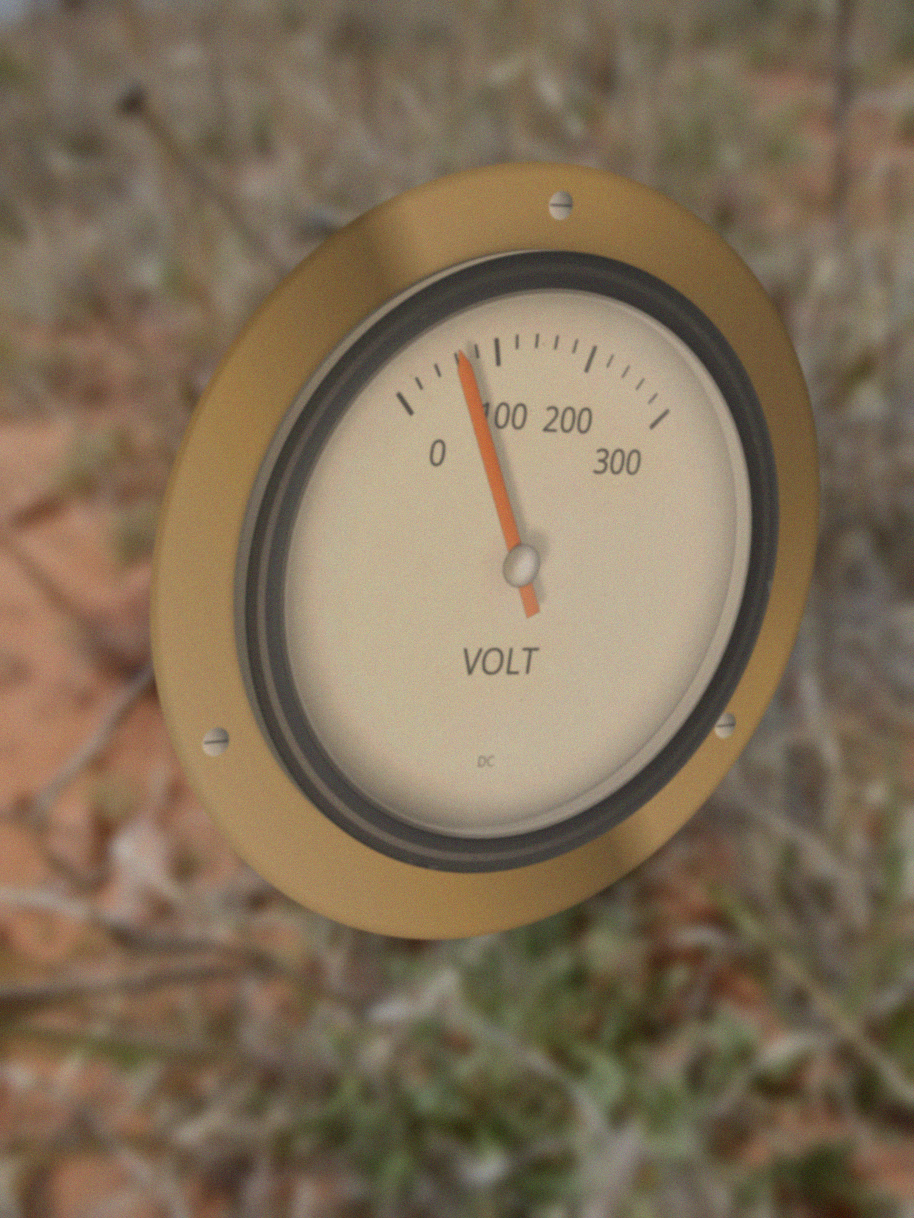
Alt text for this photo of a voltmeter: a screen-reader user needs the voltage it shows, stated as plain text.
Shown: 60 V
